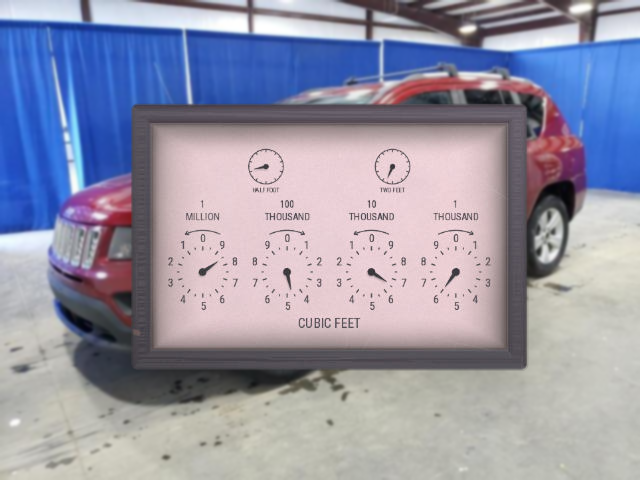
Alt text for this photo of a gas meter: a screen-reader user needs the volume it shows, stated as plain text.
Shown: 846600 ft³
